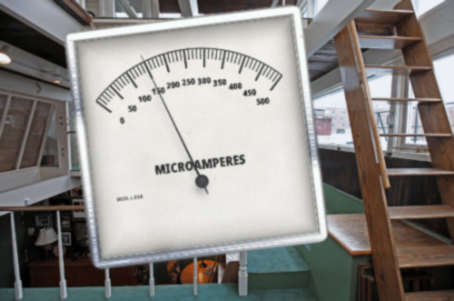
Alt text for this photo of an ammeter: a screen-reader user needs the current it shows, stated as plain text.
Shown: 150 µA
